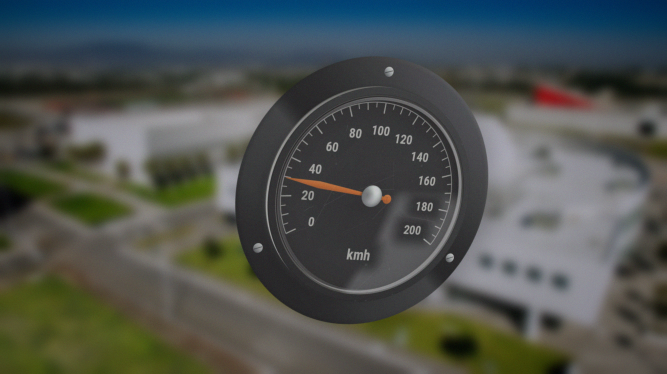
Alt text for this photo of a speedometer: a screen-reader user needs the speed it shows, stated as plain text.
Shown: 30 km/h
